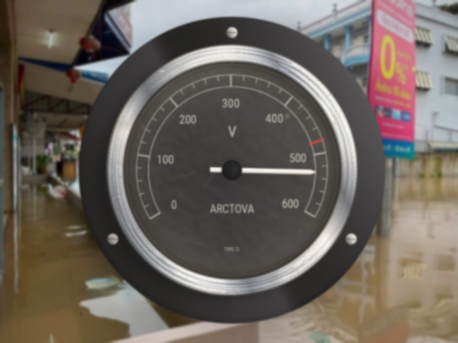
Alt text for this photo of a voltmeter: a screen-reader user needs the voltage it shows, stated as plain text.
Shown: 530 V
